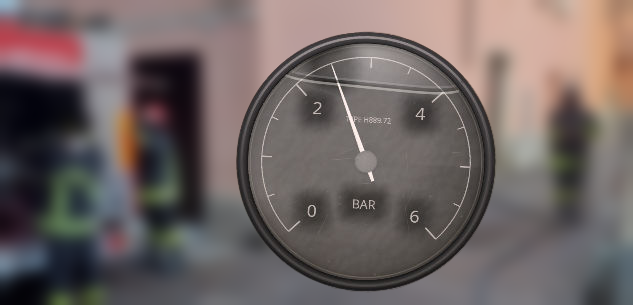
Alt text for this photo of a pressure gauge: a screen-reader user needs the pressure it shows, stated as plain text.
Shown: 2.5 bar
